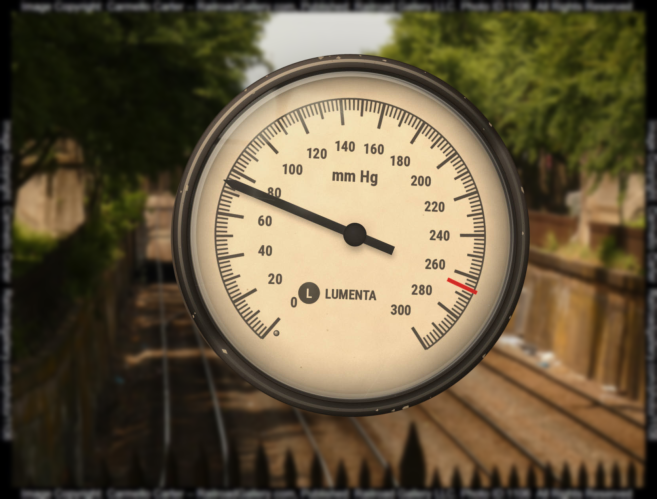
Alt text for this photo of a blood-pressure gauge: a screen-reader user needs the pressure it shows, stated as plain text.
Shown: 74 mmHg
